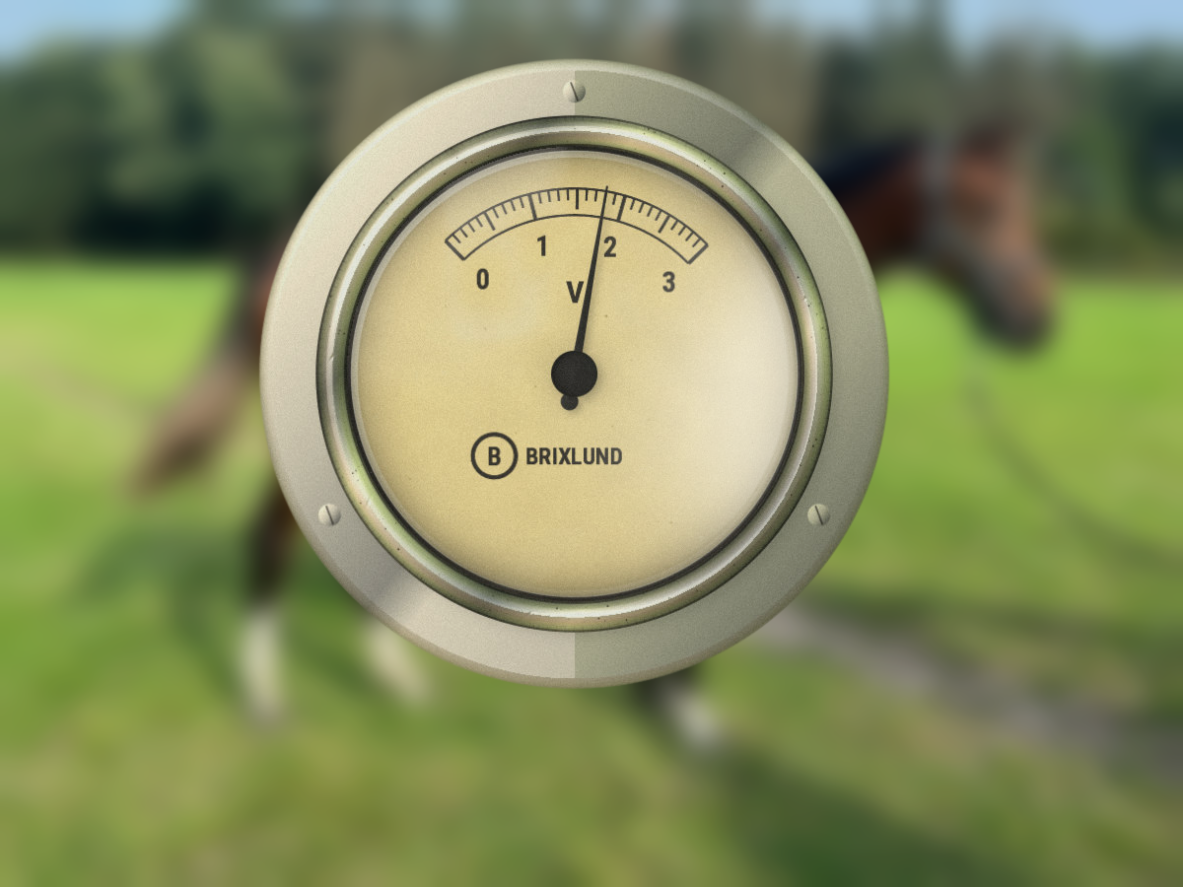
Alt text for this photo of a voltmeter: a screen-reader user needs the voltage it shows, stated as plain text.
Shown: 1.8 V
